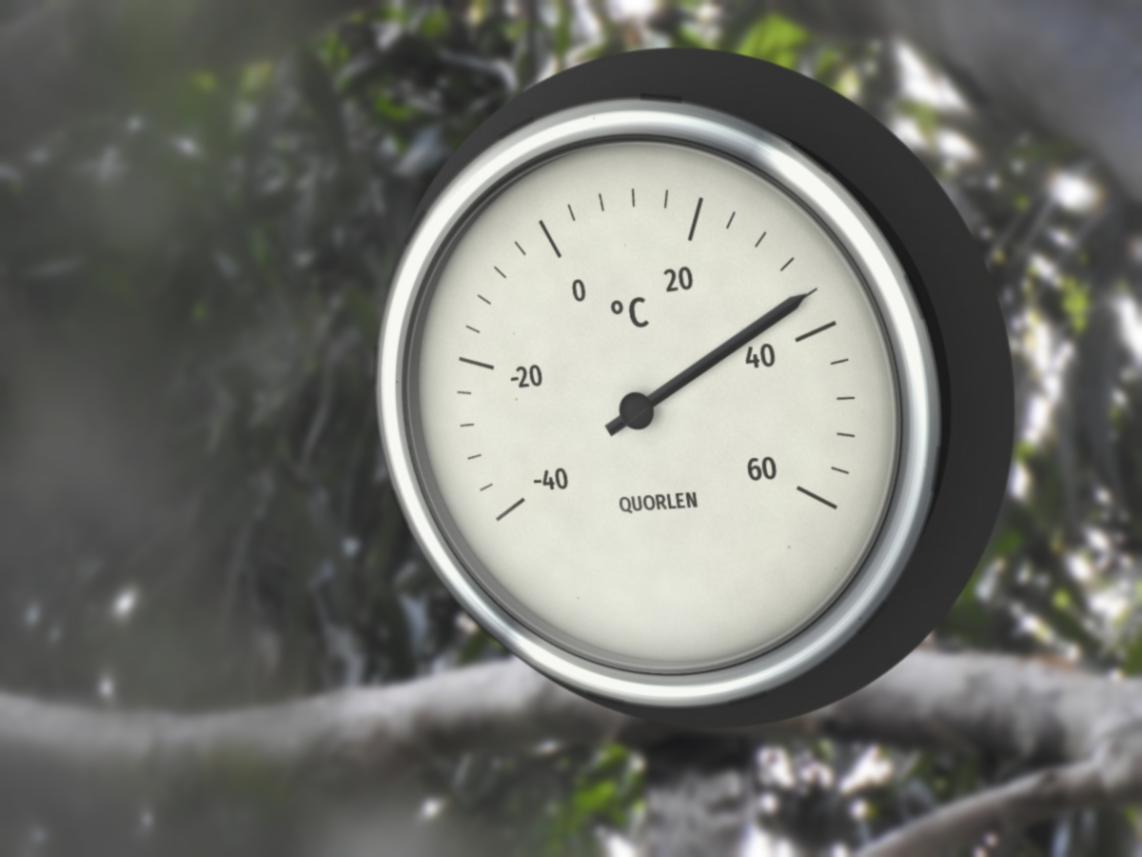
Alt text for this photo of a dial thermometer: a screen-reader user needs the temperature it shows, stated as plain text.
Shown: 36 °C
